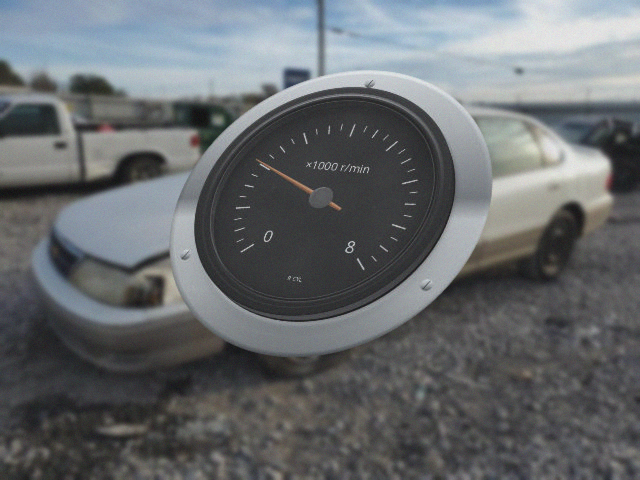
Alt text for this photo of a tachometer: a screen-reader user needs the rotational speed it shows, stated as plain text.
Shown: 2000 rpm
